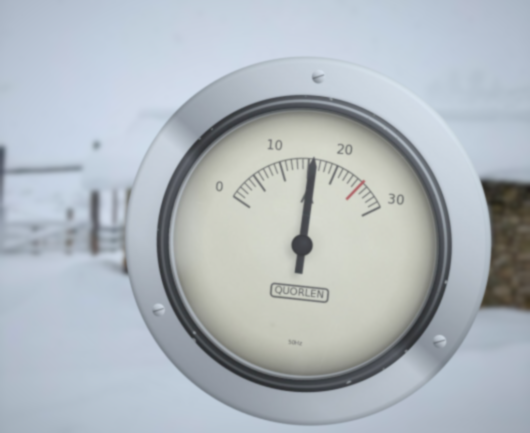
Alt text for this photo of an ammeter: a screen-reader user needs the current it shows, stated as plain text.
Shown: 16 A
